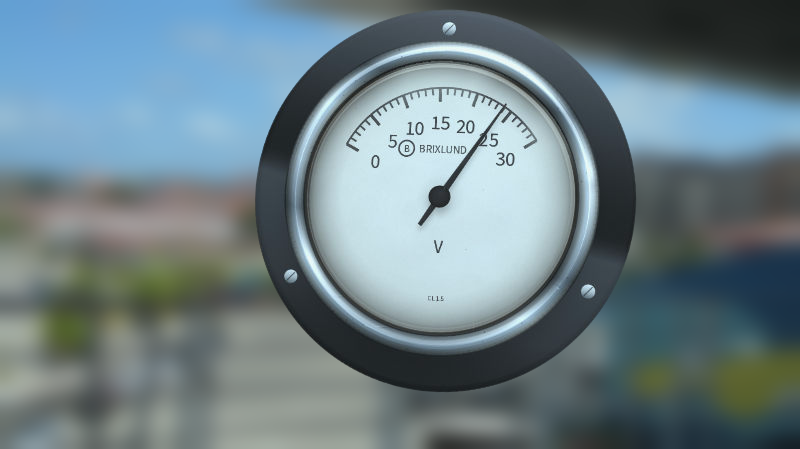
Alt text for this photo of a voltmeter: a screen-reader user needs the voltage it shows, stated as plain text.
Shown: 24 V
